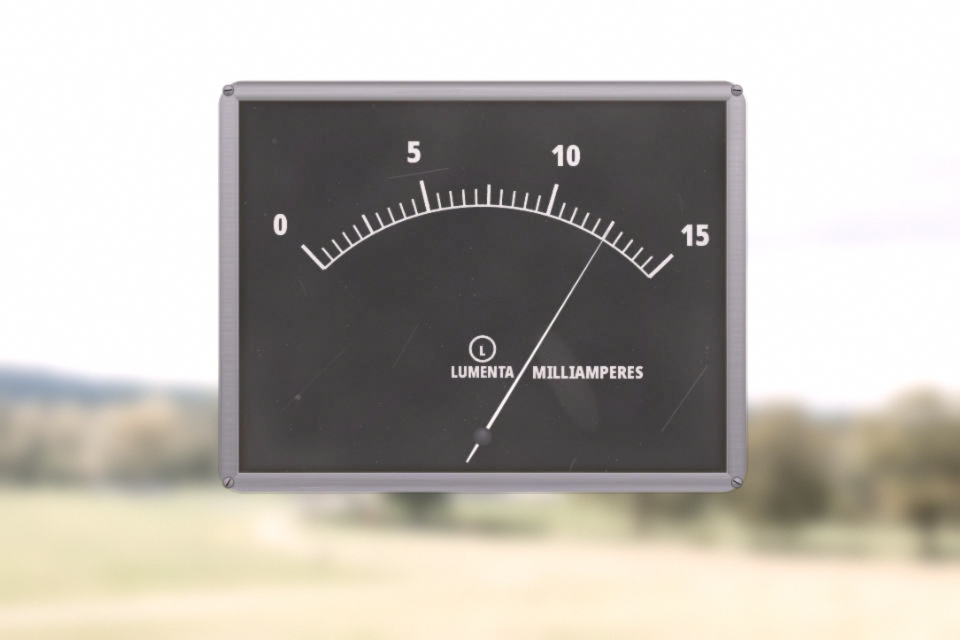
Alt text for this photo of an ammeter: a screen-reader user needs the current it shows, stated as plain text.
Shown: 12.5 mA
